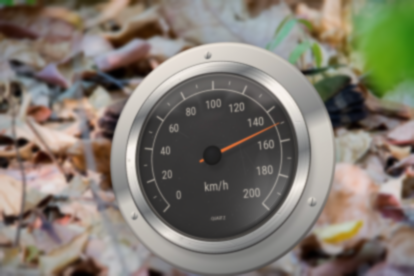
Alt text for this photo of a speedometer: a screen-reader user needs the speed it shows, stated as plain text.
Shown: 150 km/h
